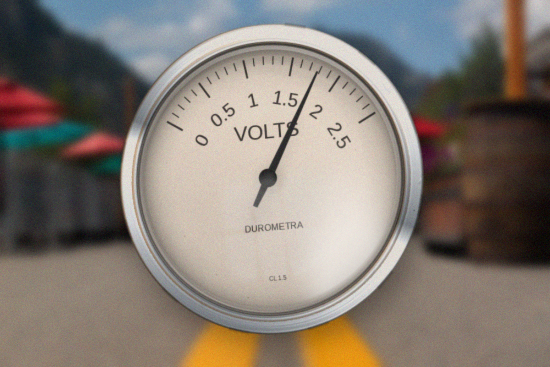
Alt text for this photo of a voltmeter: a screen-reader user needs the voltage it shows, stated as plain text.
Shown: 1.8 V
